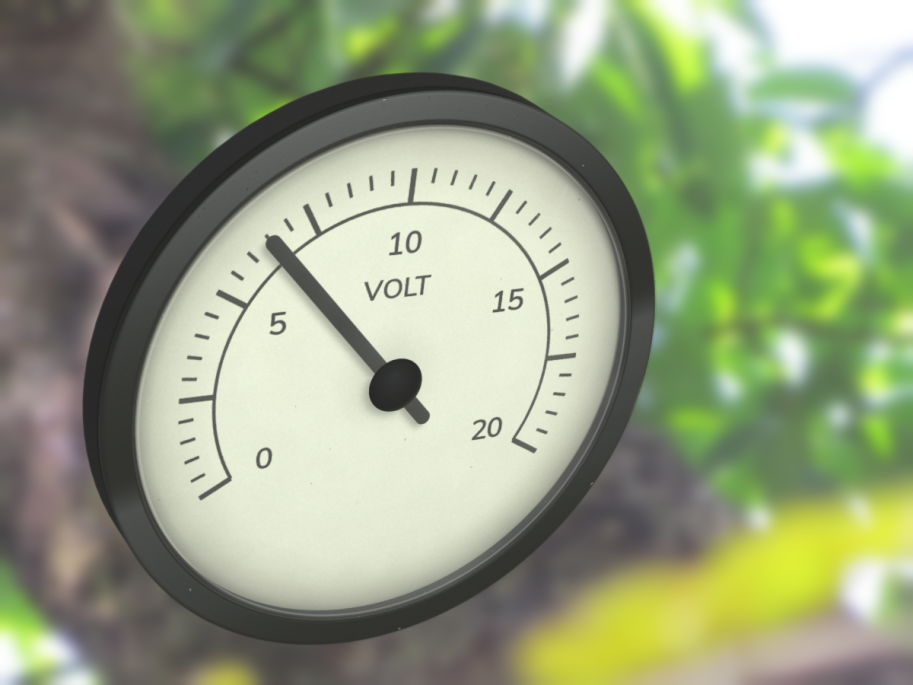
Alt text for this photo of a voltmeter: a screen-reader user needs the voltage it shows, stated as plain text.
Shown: 6.5 V
